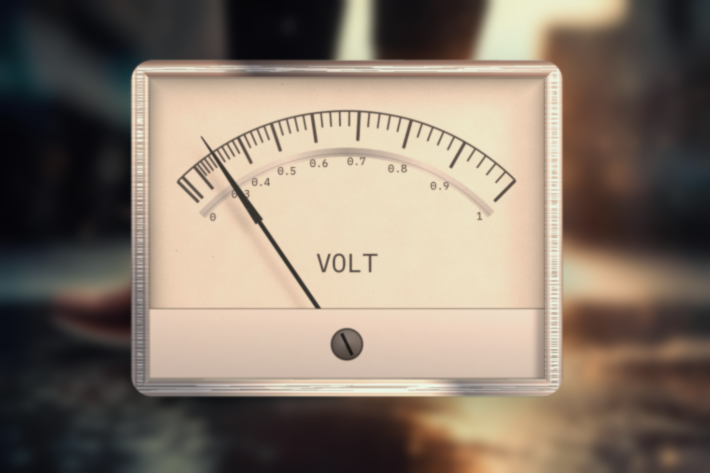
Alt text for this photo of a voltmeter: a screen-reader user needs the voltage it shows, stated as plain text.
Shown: 0.3 V
